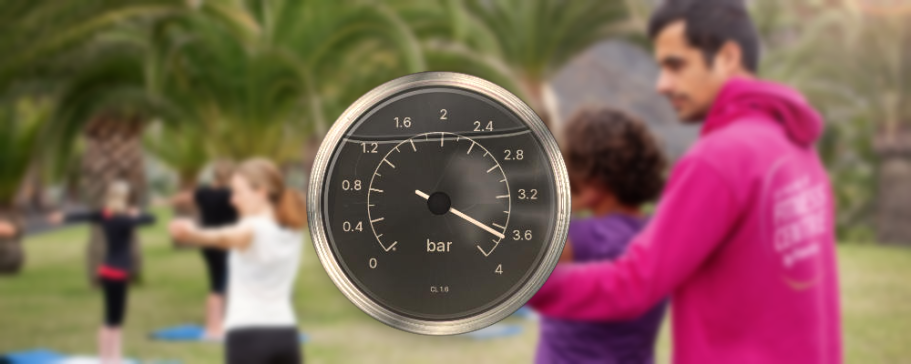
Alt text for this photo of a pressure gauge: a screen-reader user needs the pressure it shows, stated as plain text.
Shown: 3.7 bar
